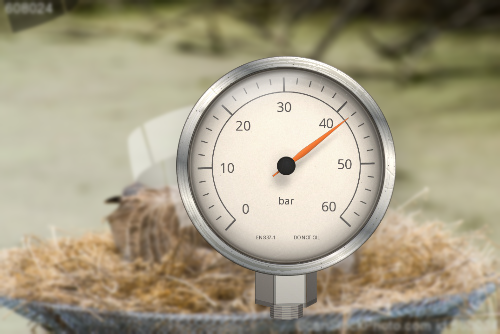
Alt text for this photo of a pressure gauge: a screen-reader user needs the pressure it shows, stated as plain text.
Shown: 42 bar
